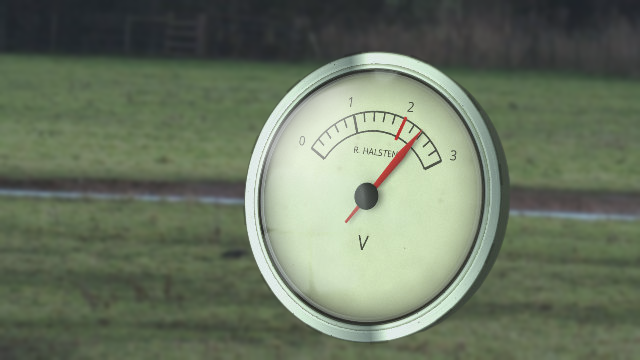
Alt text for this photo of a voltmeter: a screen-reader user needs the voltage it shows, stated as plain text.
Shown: 2.4 V
